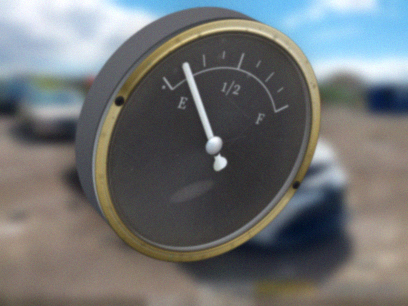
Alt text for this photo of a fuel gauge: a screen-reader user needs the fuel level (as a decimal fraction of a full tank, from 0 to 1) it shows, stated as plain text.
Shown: 0.125
